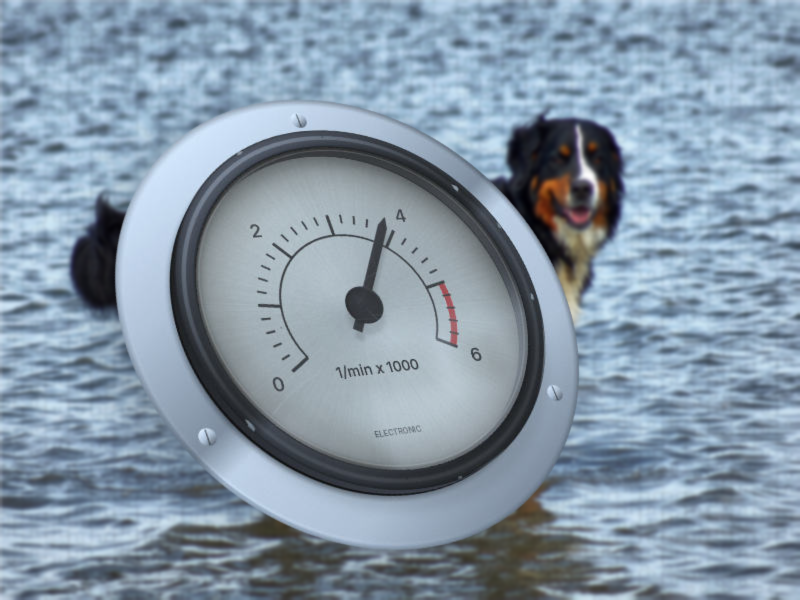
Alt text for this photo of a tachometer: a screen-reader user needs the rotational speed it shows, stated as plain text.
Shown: 3800 rpm
